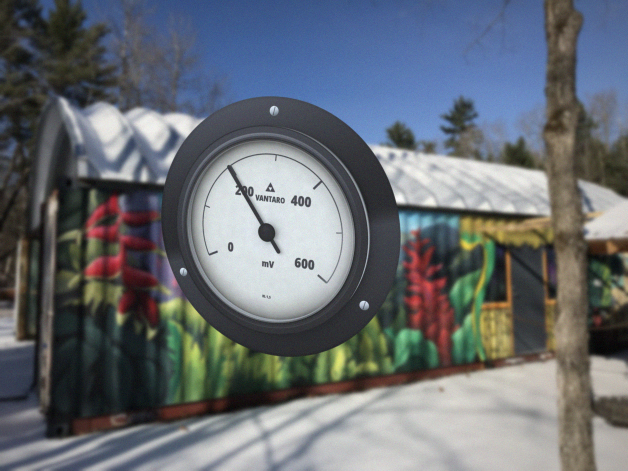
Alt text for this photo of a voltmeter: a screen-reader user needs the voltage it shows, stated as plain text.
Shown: 200 mV
